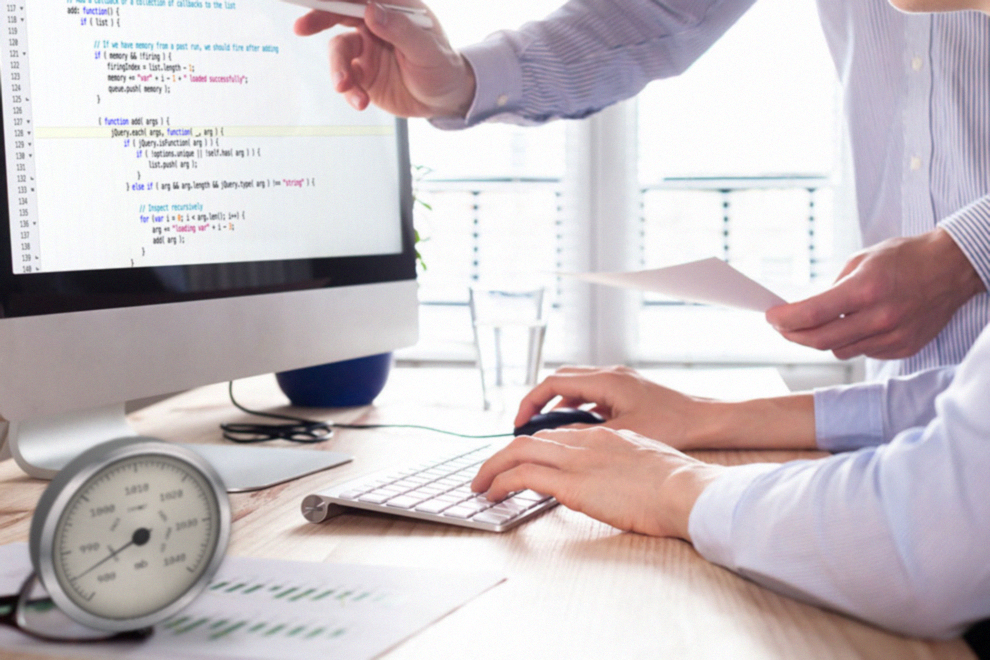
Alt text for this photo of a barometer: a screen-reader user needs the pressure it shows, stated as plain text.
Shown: 985 mbar
